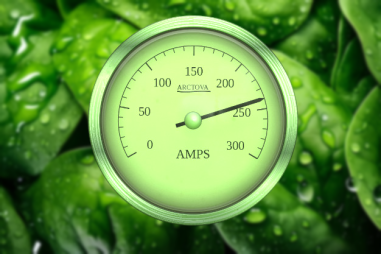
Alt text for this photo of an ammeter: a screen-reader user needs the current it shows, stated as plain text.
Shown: 240 A
